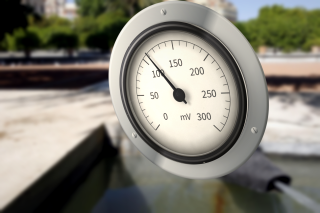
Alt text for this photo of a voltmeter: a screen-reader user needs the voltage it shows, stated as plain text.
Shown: 110 mV
